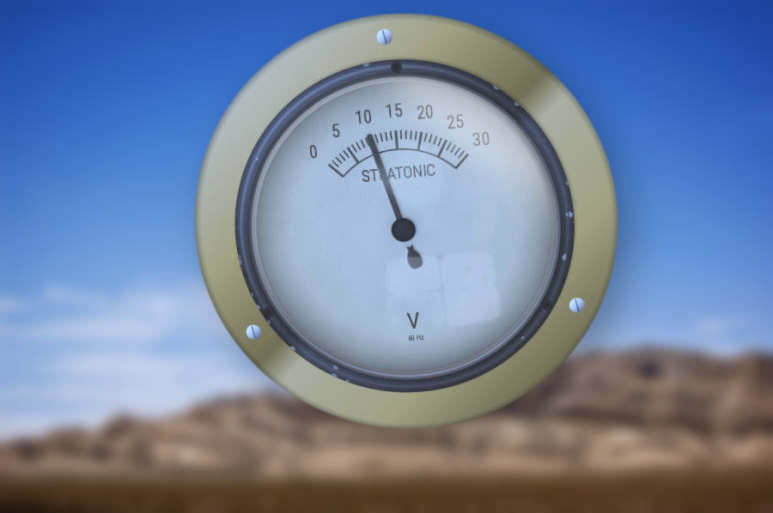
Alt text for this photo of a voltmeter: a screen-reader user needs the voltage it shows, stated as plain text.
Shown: 10 V
